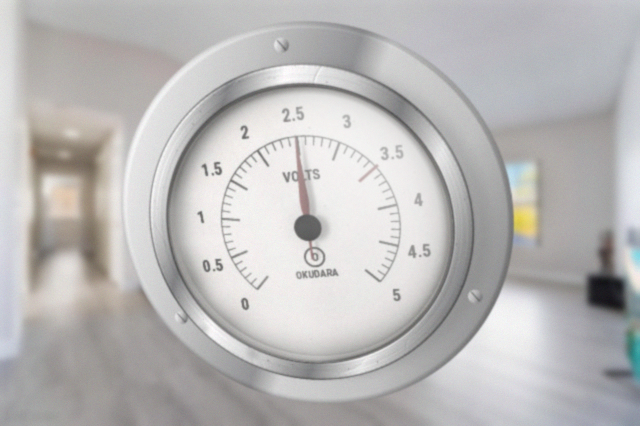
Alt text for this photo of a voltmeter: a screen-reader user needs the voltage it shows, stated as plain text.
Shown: 2.5 V
